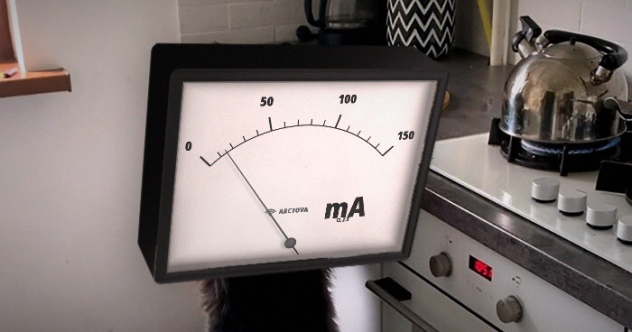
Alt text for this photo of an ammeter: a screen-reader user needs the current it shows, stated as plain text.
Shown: 15 mA
